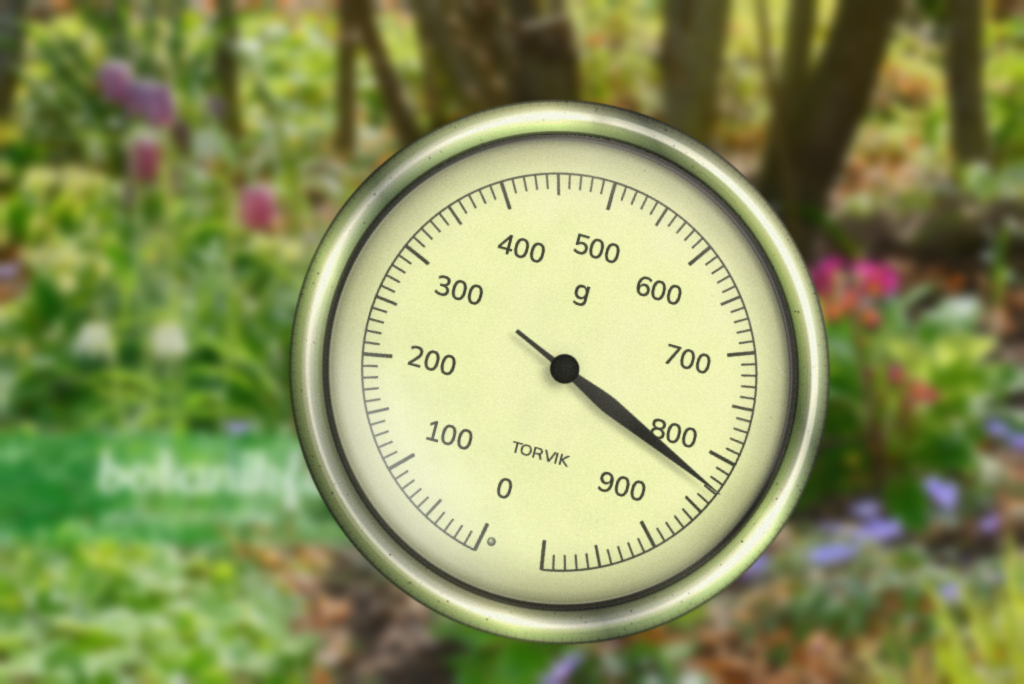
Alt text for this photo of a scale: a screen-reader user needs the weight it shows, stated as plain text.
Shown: 830 g
